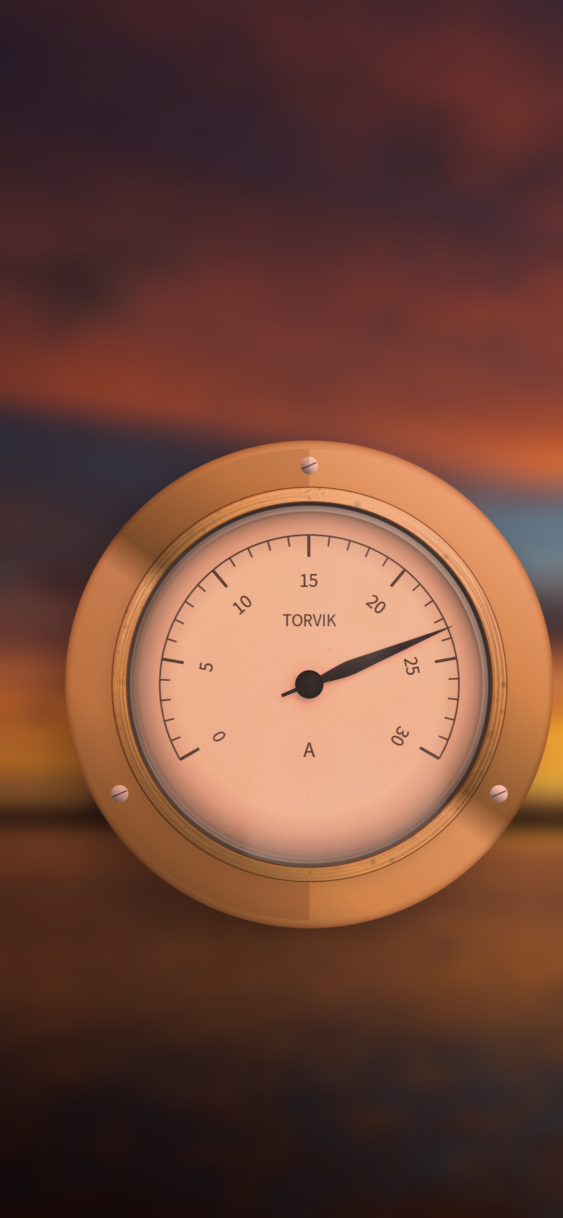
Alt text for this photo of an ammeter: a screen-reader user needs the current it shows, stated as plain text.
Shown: 23.5 A
